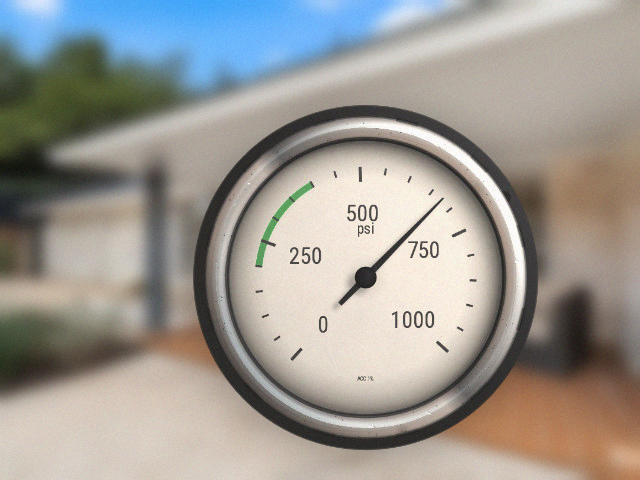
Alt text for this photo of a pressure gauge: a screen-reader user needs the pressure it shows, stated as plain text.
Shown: 675 psi
